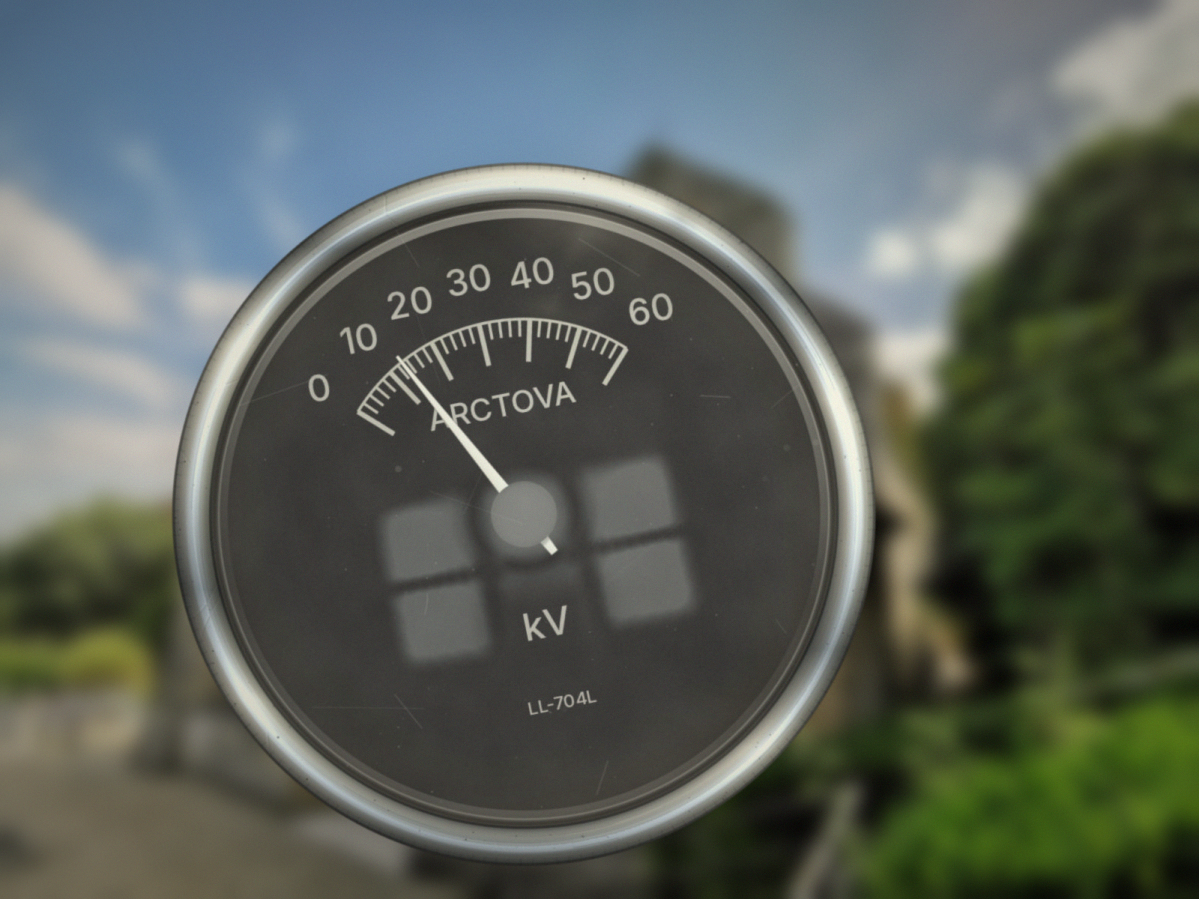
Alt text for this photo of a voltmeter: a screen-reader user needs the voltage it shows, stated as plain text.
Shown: 13 kV
